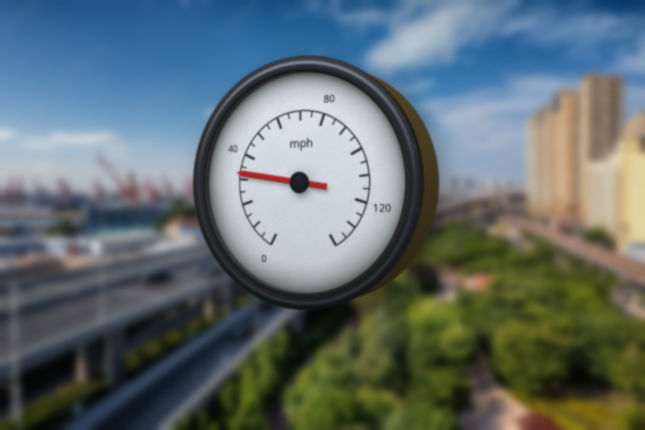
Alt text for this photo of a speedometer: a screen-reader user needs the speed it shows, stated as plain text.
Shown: 32.5 mph
